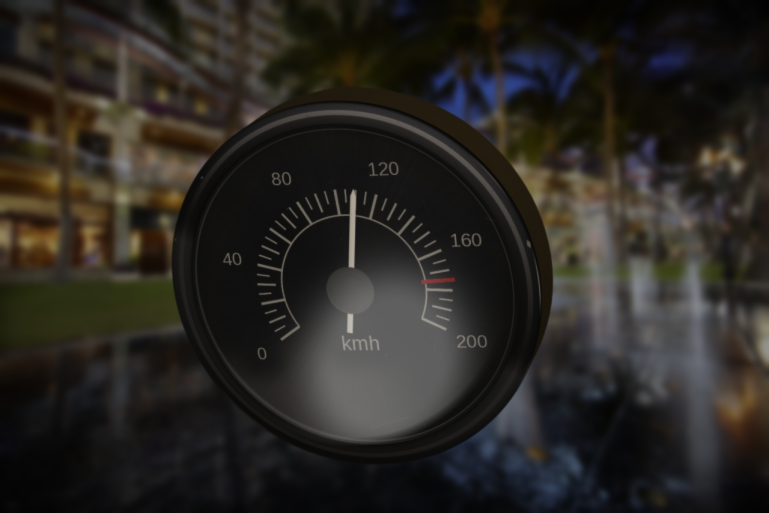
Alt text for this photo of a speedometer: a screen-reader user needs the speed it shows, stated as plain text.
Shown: 110 km/h
